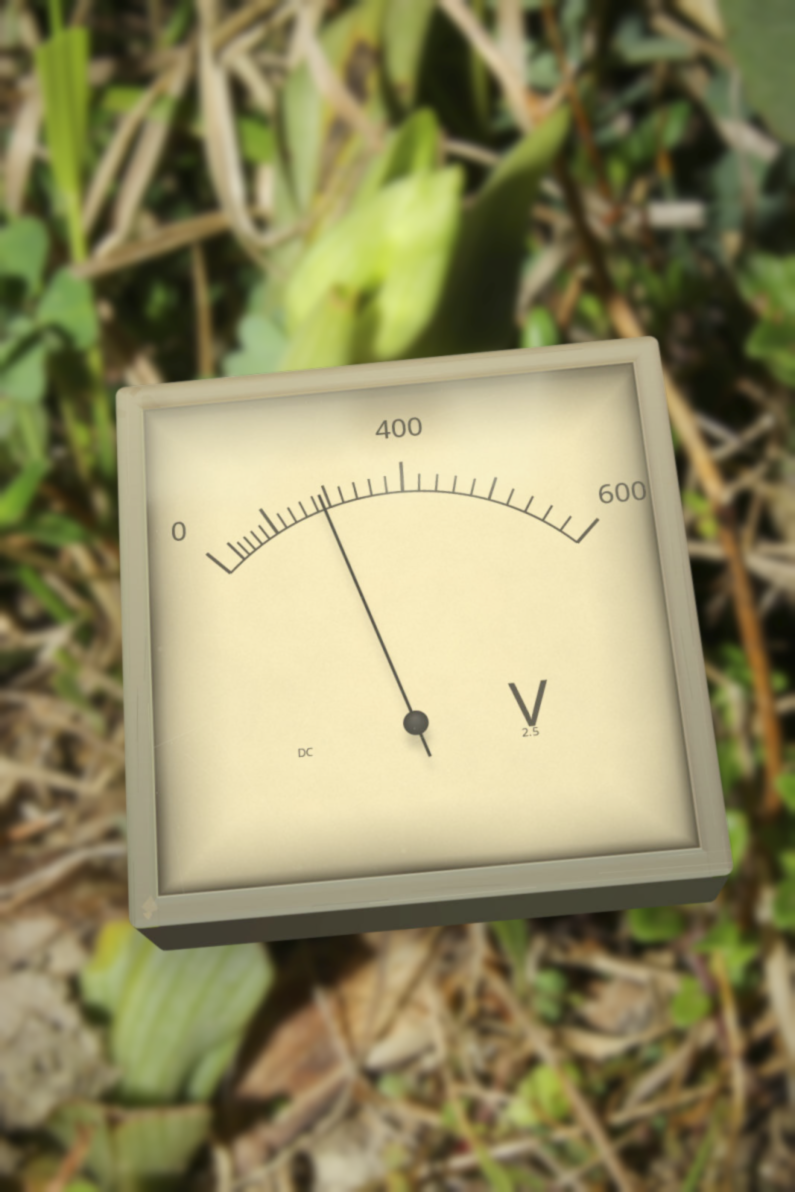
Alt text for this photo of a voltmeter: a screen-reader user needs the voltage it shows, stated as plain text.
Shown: 290 V
